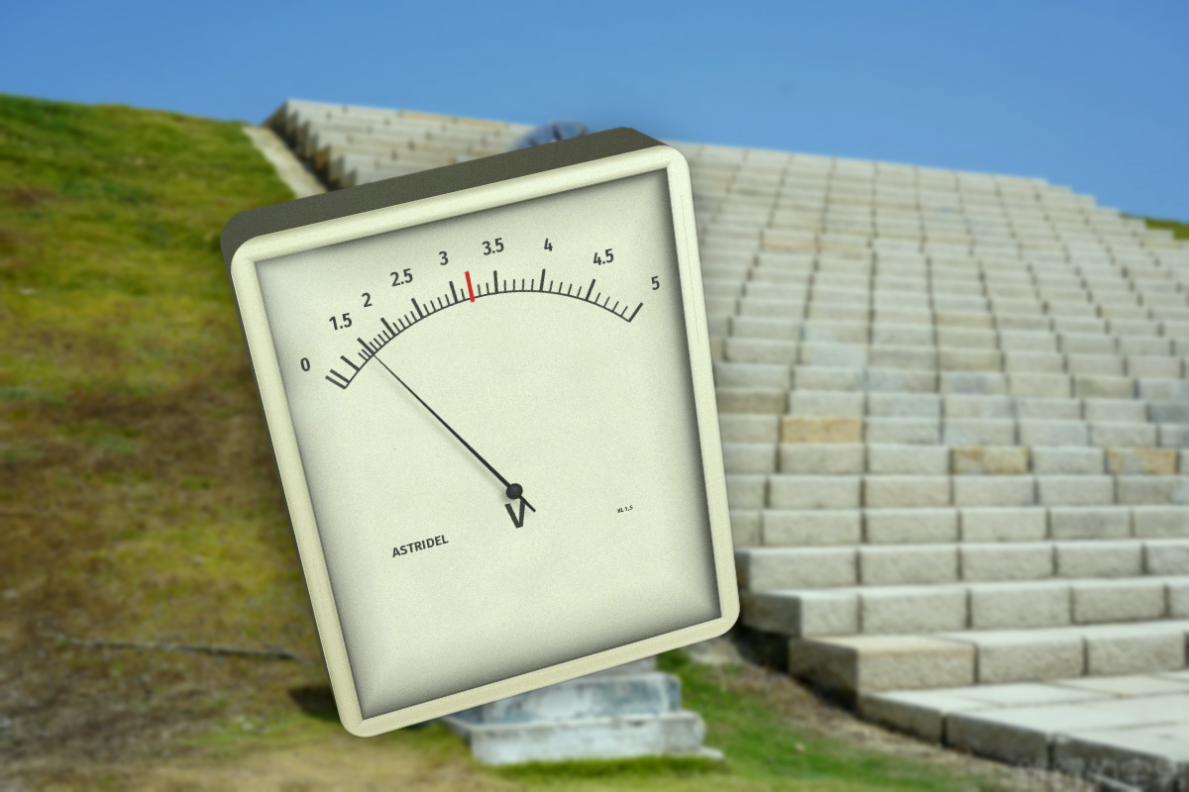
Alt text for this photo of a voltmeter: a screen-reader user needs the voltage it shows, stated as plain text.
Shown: 1.5 V
